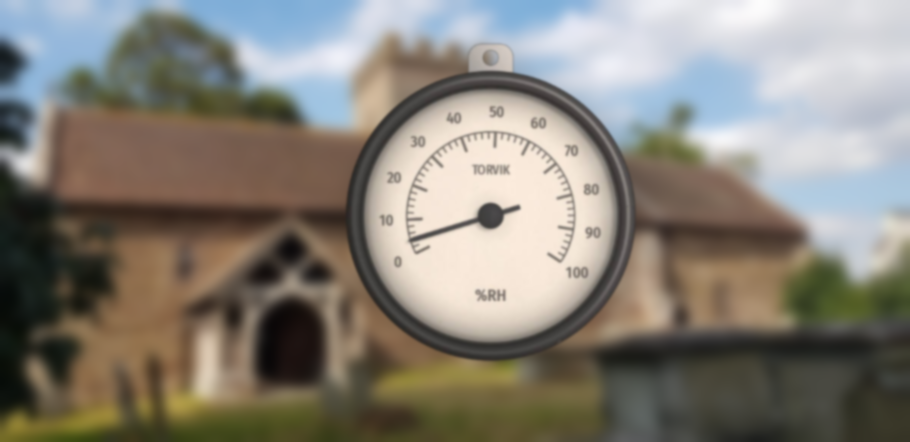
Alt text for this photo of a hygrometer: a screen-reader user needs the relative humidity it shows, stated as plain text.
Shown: 4 %
